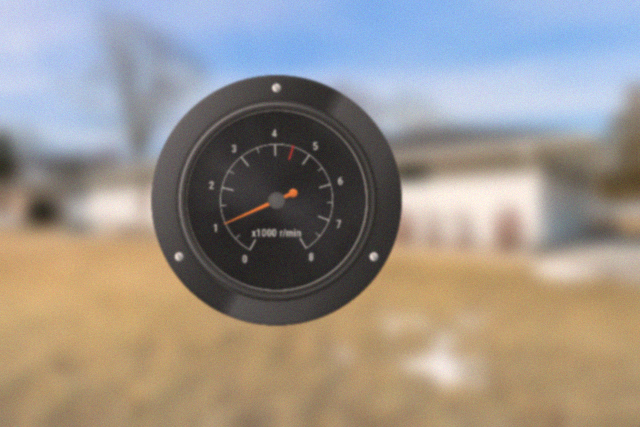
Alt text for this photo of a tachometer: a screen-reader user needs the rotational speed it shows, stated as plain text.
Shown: 1000 rpm
